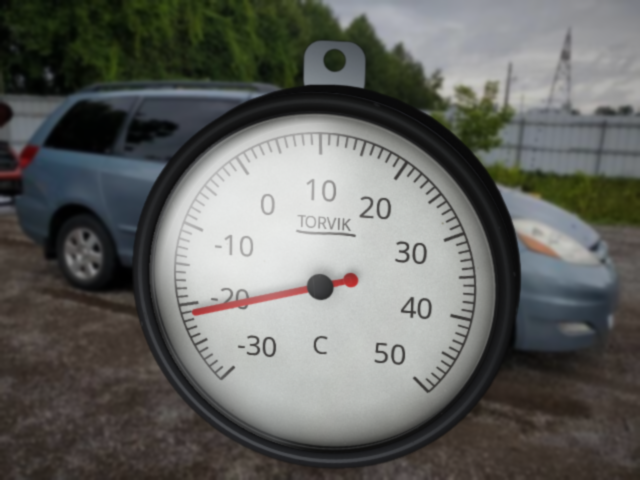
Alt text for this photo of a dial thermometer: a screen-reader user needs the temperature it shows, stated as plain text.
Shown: -21 °C
